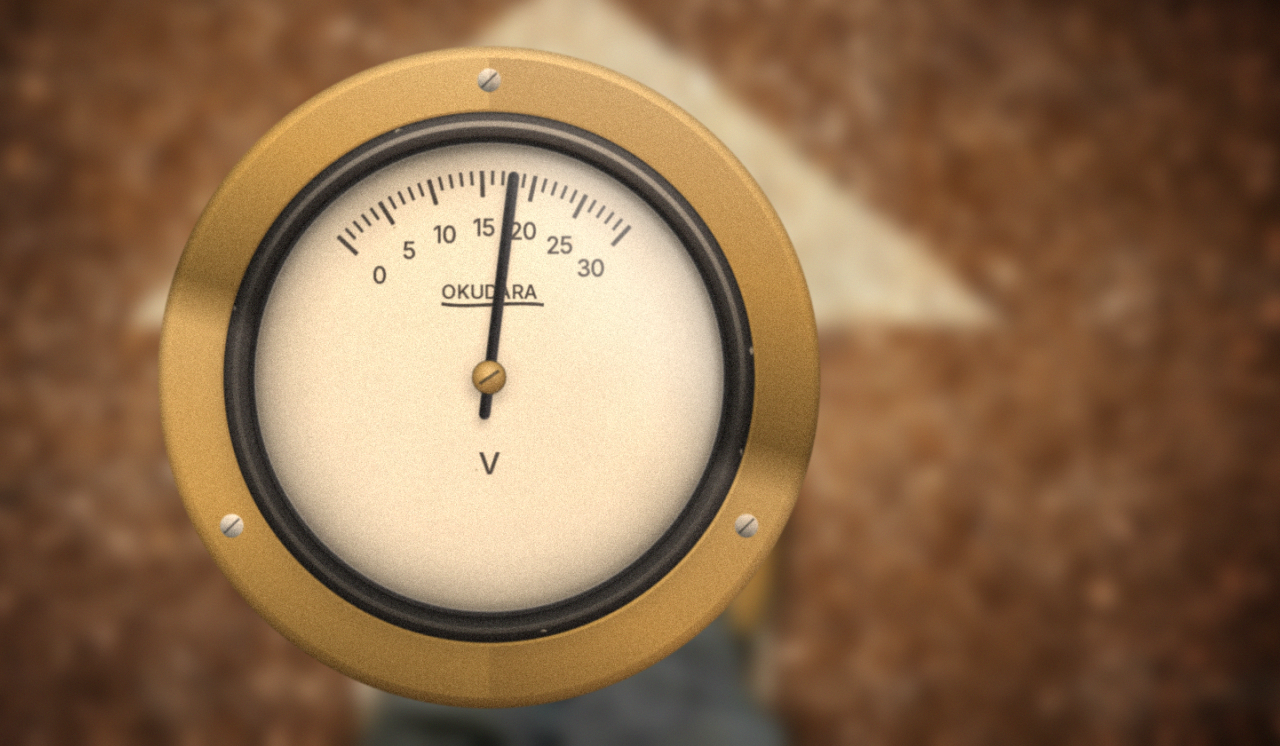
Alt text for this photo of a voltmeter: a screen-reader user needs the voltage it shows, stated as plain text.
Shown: 18 V
